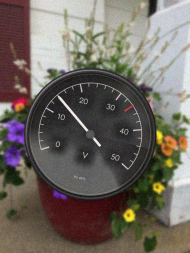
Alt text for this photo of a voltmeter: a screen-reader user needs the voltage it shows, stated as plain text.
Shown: 14 V
